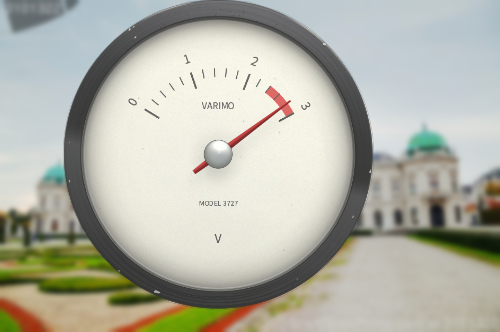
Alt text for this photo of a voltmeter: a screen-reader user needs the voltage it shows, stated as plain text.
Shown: 2.8 V
